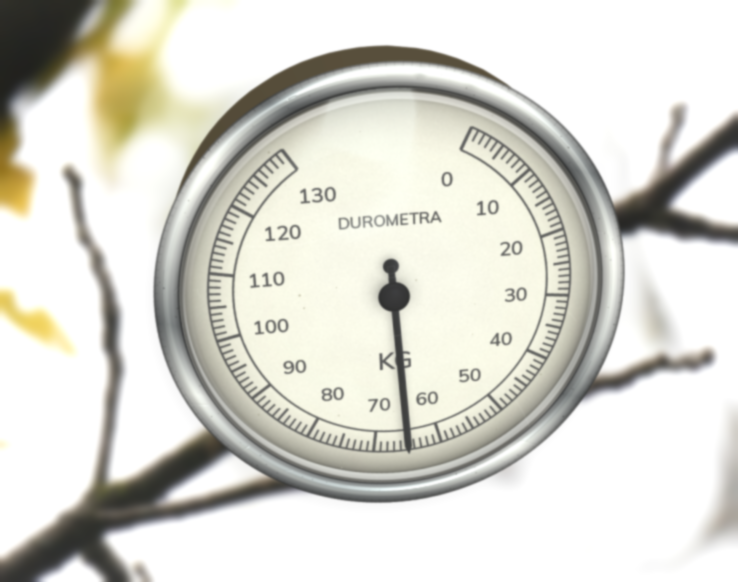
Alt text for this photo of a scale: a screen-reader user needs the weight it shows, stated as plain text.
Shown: 65 kg
